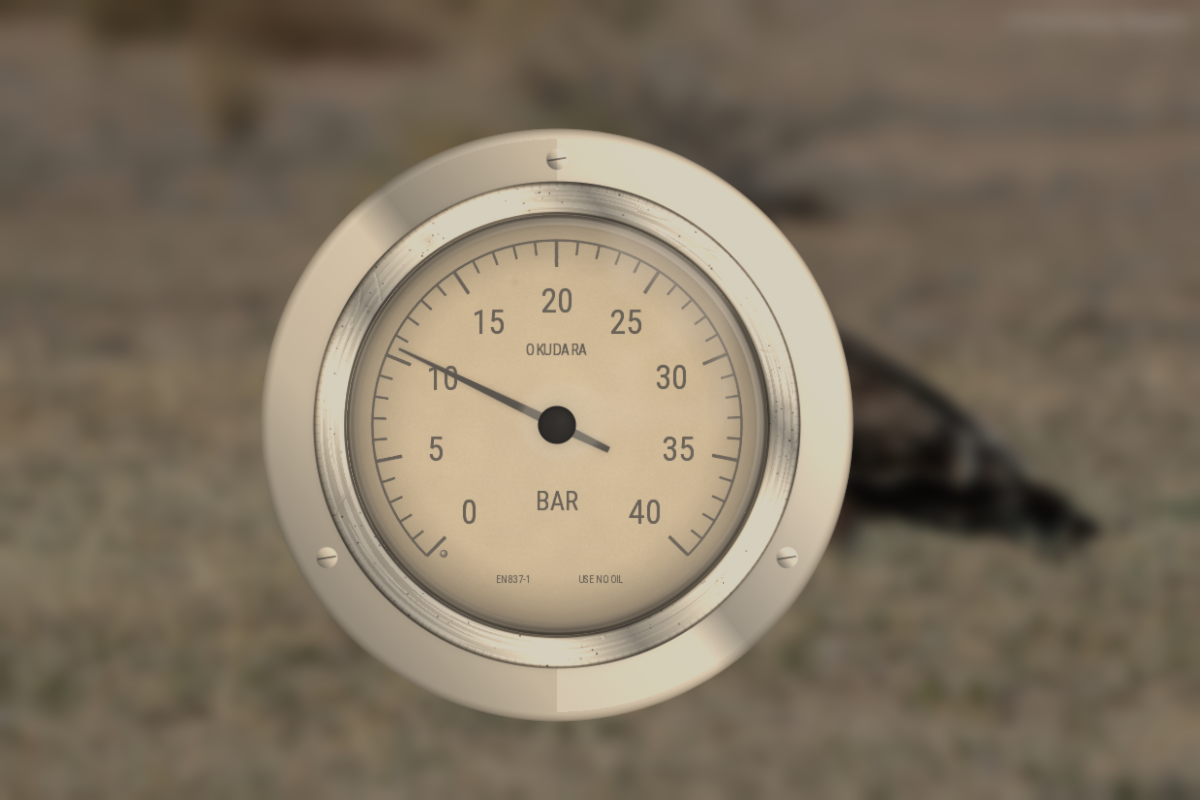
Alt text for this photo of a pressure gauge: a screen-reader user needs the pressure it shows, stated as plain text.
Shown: 10.5 bar
